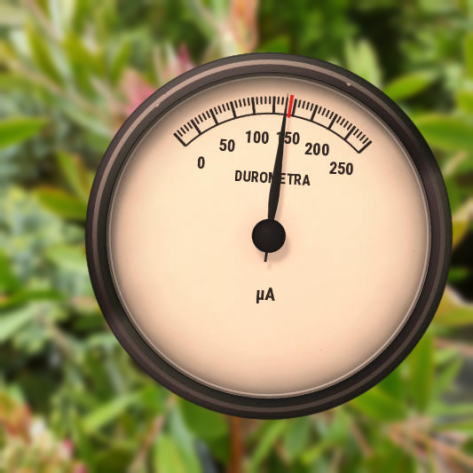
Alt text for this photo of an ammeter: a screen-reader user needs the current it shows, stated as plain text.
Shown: 140 µA
